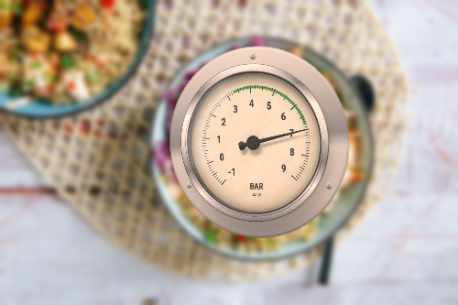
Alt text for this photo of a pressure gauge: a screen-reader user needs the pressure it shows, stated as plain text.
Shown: 7 bar
